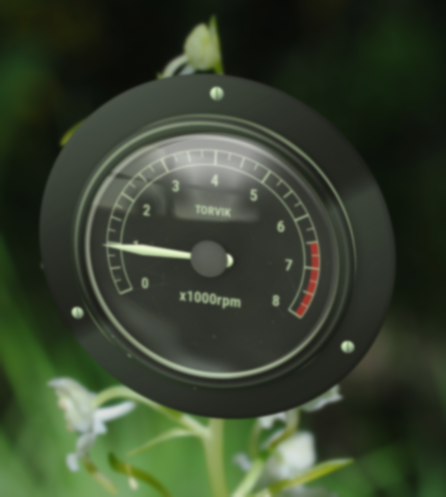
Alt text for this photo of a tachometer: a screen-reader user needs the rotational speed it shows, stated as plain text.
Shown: 1000 rpm
